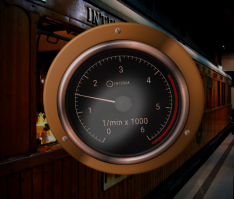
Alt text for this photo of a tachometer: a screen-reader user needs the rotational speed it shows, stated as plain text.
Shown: 1500 rpm
